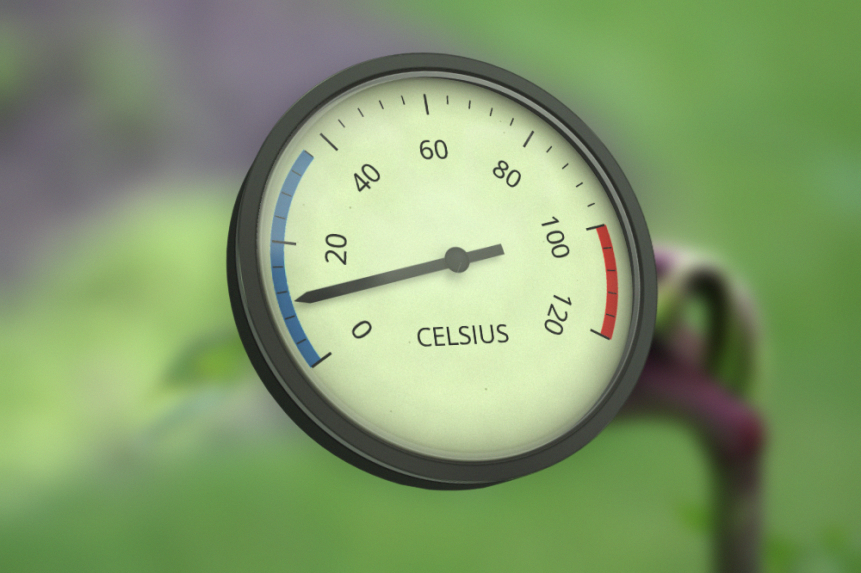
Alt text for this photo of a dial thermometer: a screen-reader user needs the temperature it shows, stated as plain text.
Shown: 10 °C
